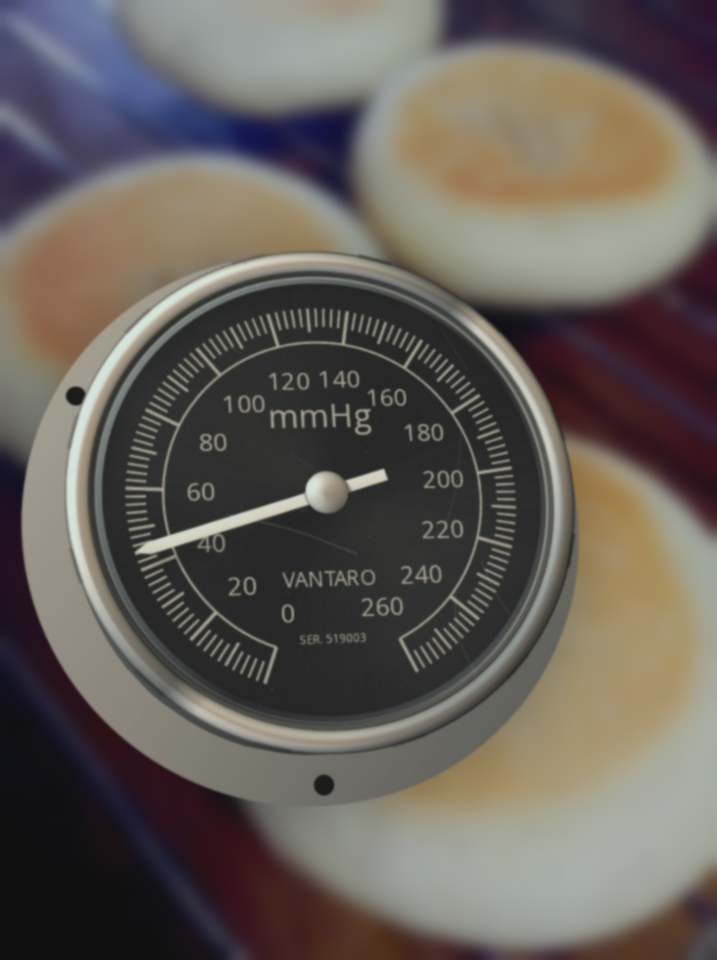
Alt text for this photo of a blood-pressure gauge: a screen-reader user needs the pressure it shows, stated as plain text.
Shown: 44 mmHg
